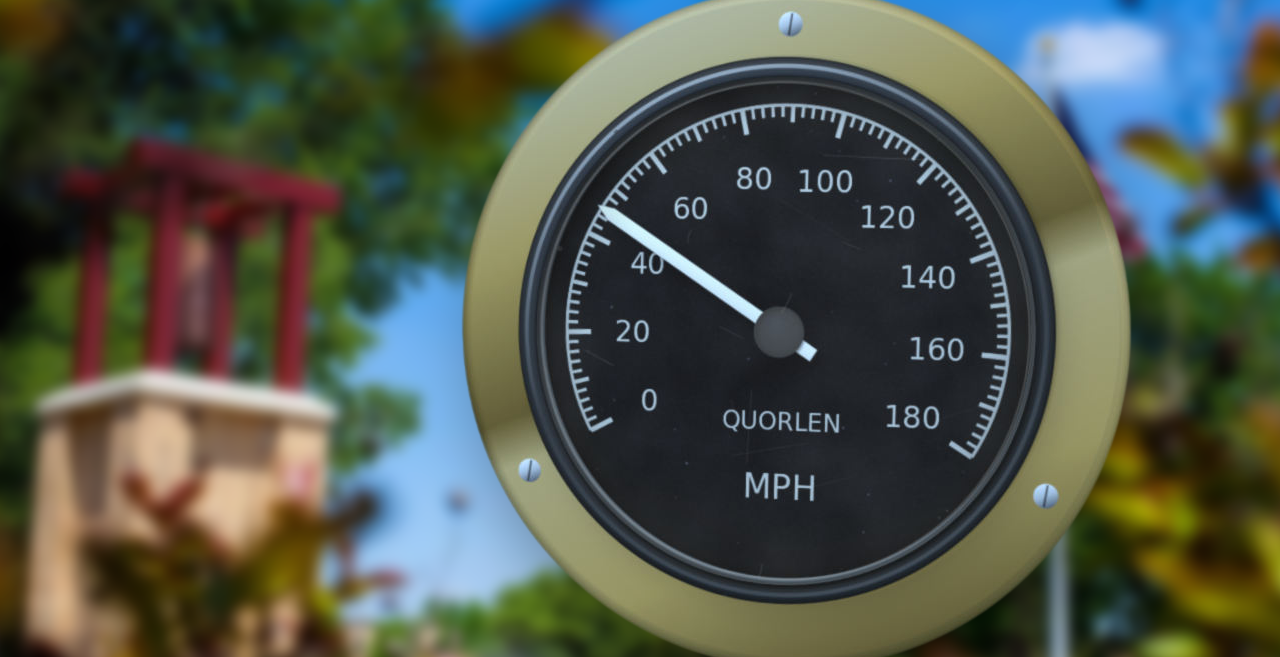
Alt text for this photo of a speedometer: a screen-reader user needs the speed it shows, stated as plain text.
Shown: 46 mph
